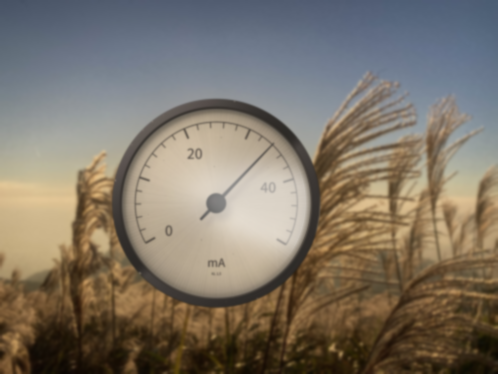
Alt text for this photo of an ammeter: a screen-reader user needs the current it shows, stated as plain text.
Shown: 34 mA
